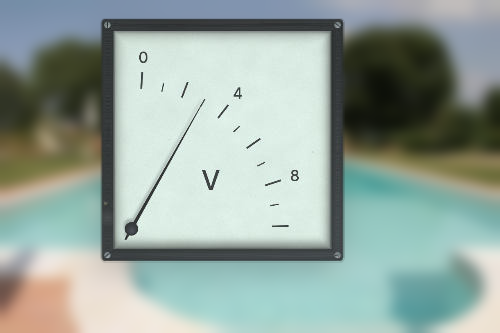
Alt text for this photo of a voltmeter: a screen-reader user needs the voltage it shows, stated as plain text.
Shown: 3 V
